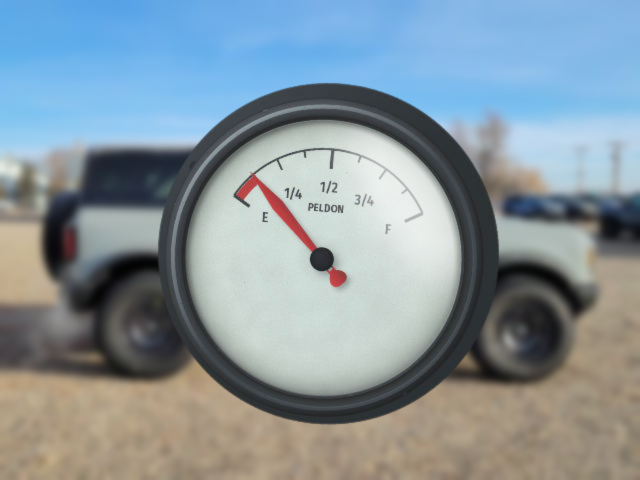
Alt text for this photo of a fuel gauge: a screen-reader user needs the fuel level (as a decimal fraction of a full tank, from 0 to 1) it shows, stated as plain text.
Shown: 0.125
